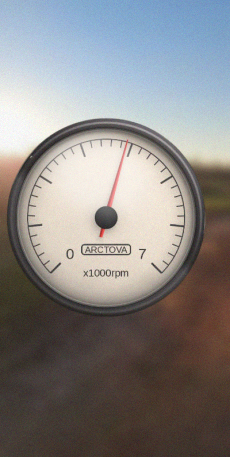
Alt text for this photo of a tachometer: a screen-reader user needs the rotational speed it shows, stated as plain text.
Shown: 3900 rpm
